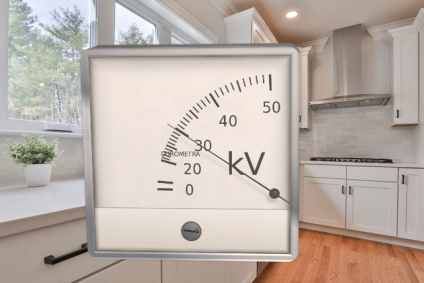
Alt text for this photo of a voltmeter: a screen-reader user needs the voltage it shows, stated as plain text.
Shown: 30 kV
